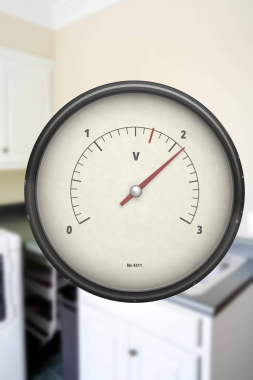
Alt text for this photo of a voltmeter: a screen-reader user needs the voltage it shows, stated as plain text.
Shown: 2.1 V
